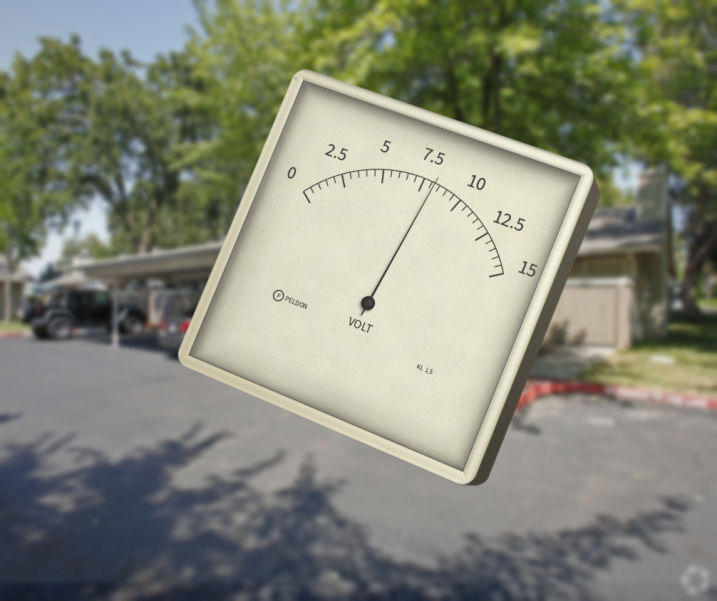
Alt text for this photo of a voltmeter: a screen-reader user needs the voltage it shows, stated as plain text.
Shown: 8.25 V
